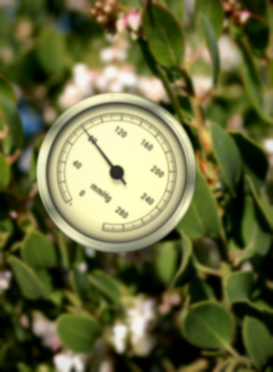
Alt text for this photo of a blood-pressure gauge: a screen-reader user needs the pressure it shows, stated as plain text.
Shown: 80 mmHg
